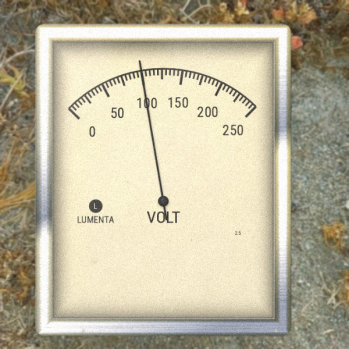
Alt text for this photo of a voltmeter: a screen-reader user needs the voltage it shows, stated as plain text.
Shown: 100 V
